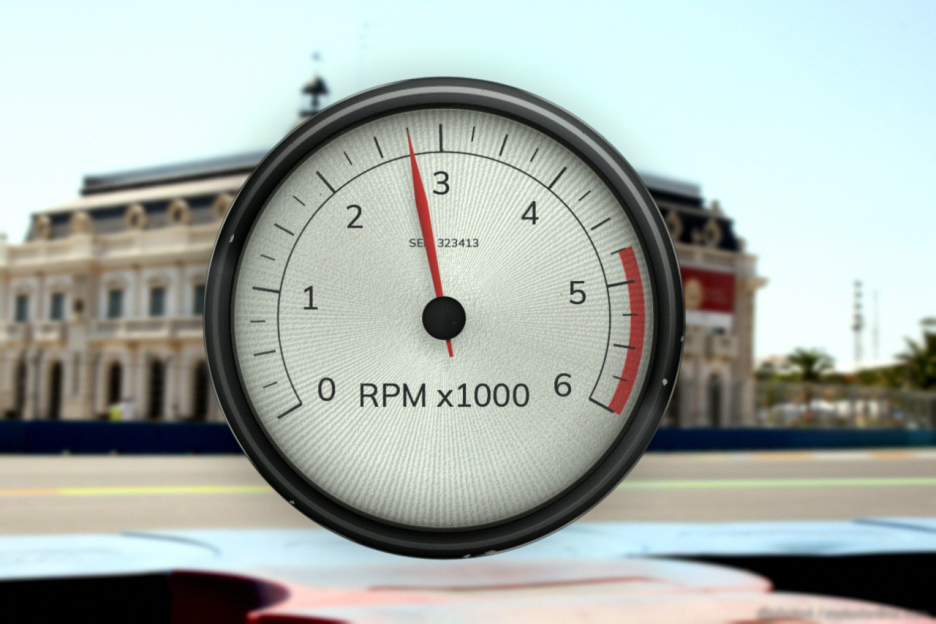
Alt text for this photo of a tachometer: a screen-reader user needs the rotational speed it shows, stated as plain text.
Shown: 2750 rpm
